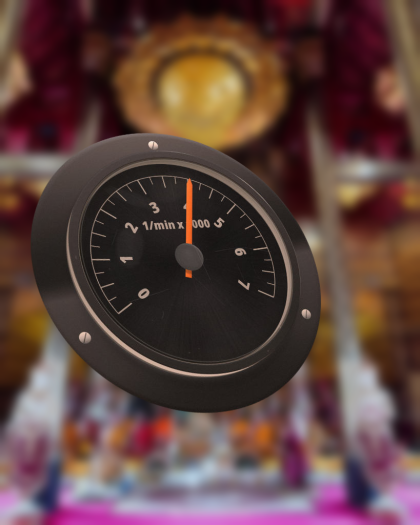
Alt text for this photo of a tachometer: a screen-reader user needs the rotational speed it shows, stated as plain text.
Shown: 4000 rpm
